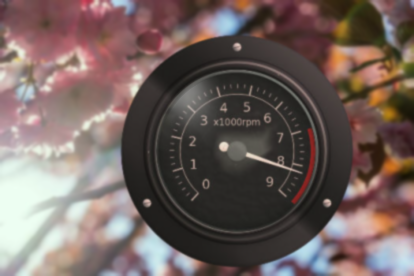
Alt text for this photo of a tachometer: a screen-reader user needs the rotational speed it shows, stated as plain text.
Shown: 8200 rpm
